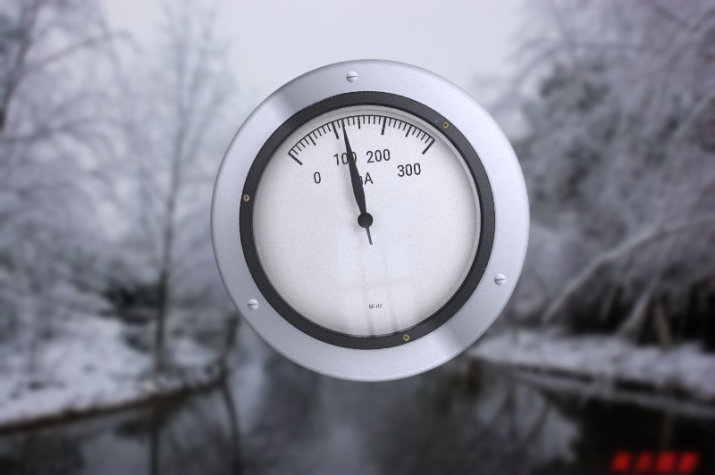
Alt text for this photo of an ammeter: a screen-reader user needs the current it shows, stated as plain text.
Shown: 120 mA
